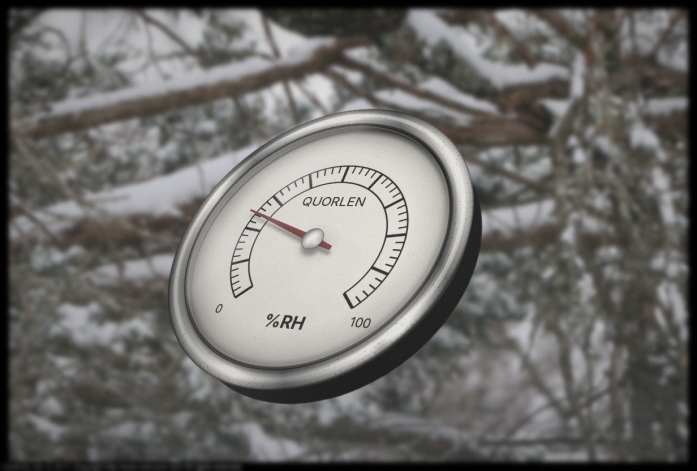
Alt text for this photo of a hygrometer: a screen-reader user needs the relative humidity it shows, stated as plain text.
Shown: 24 %
